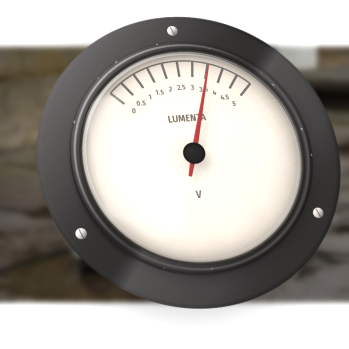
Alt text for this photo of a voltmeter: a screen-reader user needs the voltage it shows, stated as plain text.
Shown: 3.5 V
